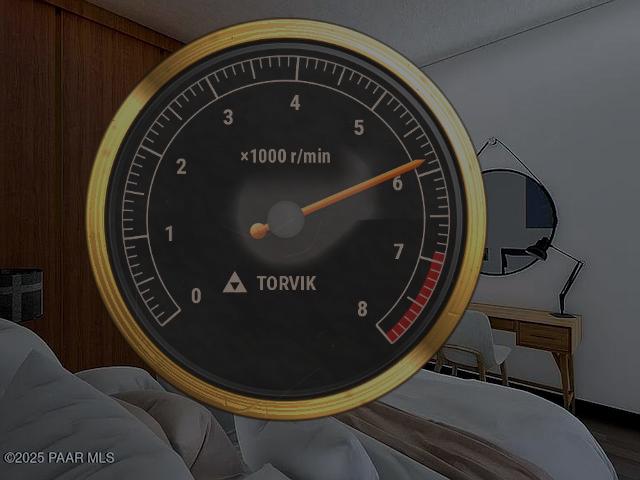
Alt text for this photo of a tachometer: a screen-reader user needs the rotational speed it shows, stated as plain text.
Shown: 5850 rpm
